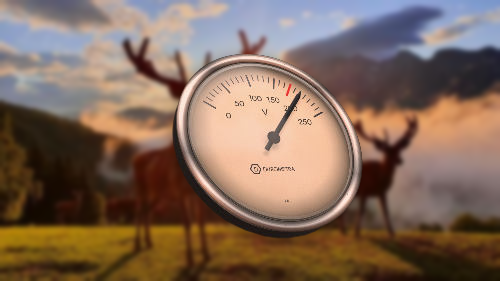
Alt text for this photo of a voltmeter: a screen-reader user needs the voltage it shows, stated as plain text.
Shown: 200 V
